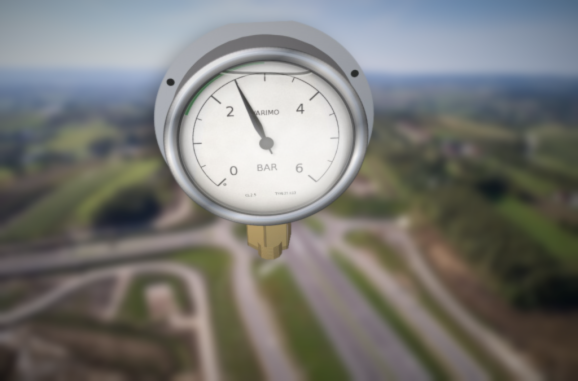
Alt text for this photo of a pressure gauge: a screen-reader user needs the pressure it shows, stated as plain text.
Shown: 2.5 bar
